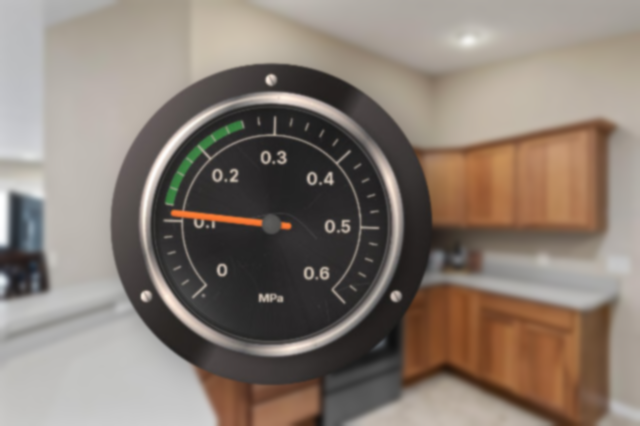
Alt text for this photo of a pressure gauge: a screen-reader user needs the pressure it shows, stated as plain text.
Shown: 0.11 MPa
